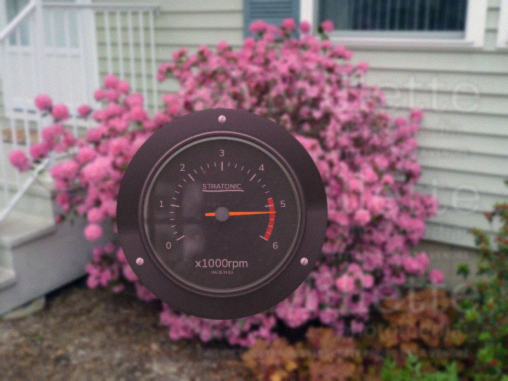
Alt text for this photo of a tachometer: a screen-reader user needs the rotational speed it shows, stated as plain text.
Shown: 5200 rpm
